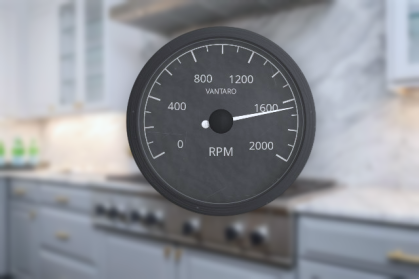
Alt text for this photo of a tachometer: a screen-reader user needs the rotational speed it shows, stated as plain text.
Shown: 1650 rpm
